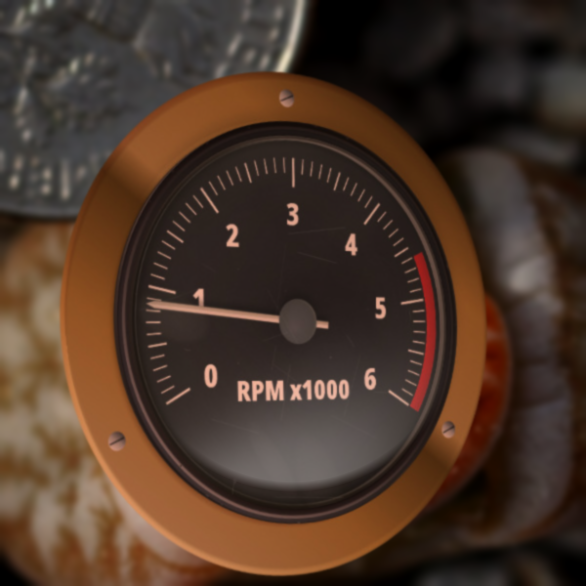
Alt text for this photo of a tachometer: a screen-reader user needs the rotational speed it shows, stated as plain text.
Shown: 850 rpm
